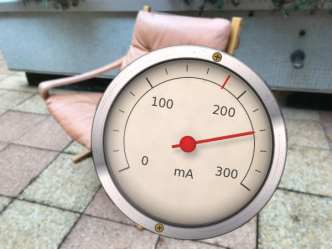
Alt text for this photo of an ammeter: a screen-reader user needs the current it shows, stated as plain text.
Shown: 240 mA
